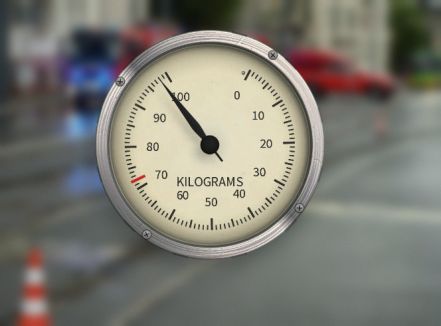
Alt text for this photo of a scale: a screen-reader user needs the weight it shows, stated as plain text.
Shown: 98 kg
